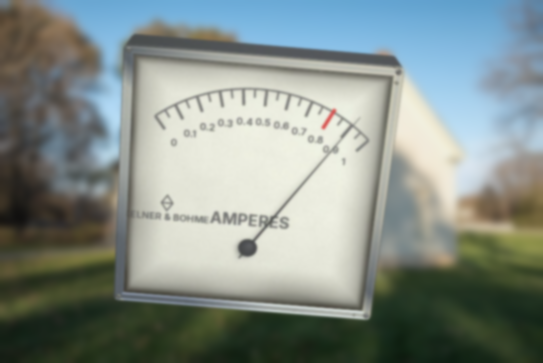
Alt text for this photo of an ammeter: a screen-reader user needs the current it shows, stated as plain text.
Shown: 0.9 A
